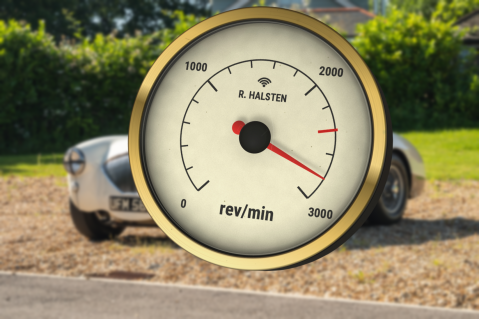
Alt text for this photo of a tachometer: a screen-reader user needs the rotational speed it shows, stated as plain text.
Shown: 2800 rpm
